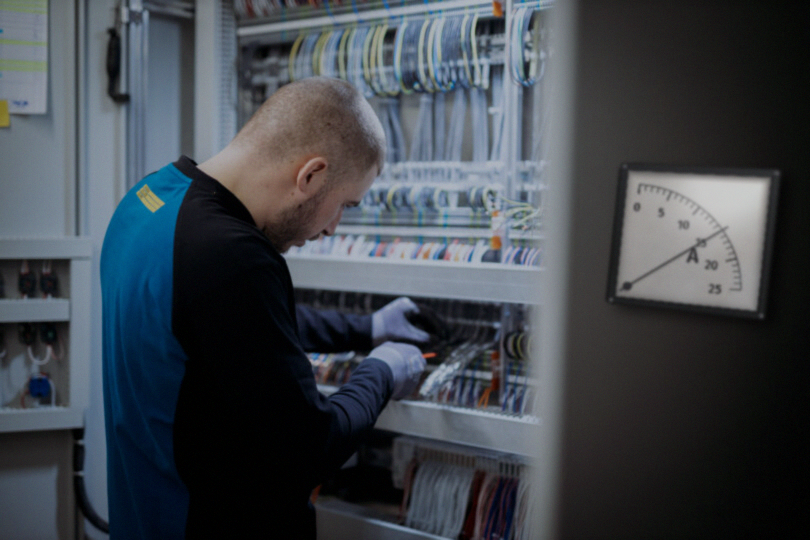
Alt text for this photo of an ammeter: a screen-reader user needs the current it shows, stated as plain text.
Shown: 15 A
